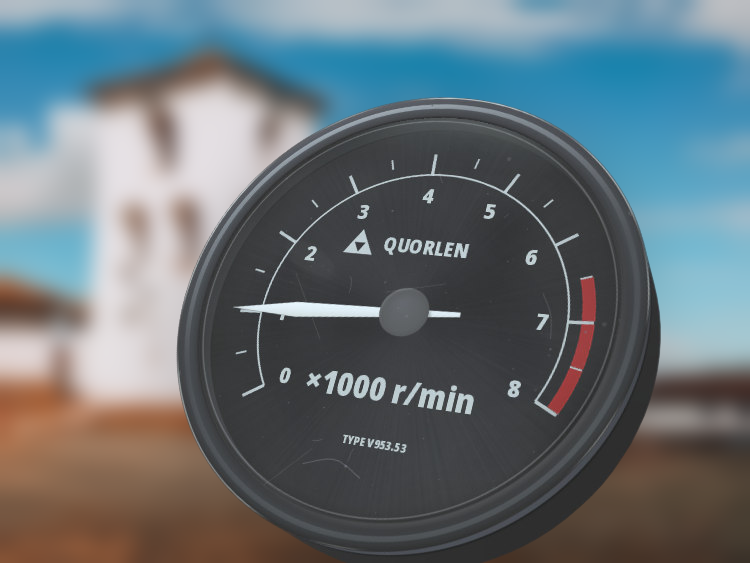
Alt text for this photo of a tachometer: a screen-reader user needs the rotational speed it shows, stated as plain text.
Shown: 1000 rpm
